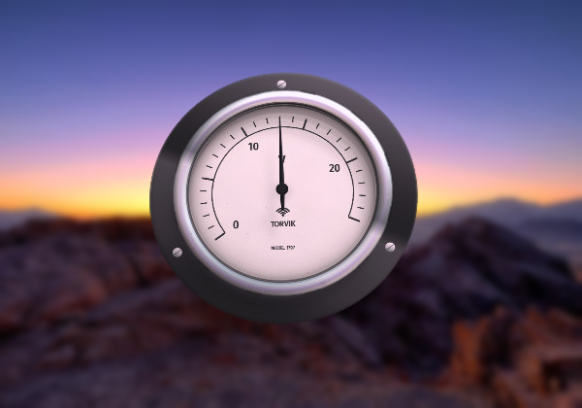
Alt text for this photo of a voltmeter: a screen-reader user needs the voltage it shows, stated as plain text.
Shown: 13 V
